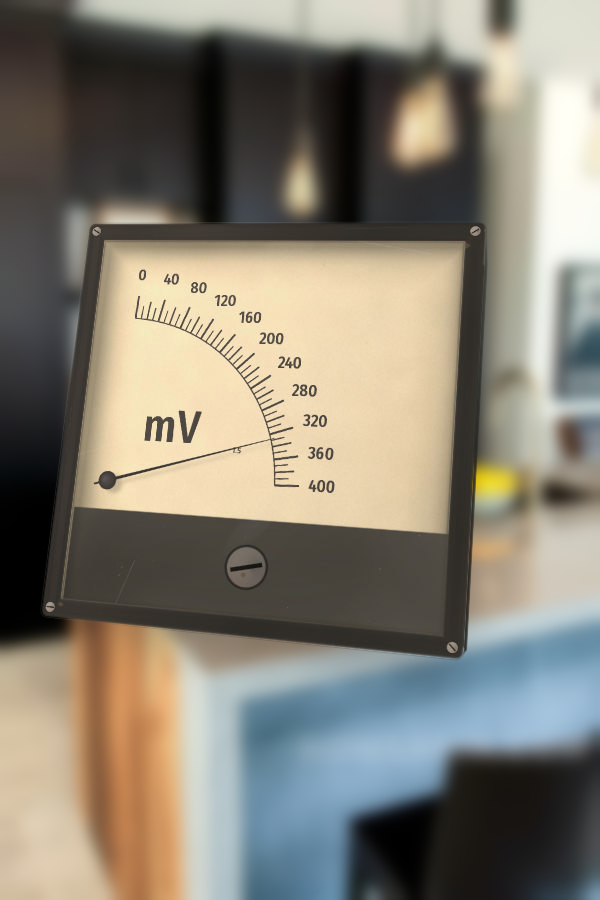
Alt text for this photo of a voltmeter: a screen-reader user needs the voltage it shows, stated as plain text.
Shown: 330 mV
